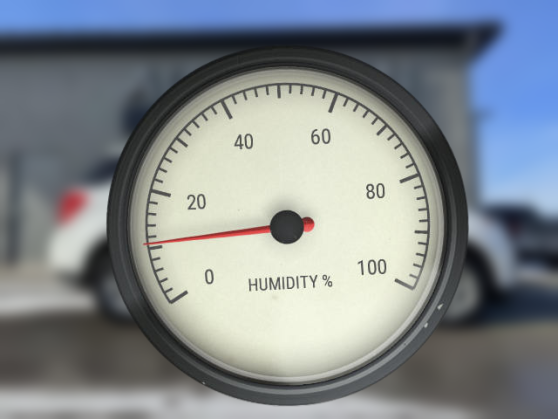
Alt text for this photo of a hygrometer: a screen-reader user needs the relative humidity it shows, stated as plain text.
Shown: 11 %
